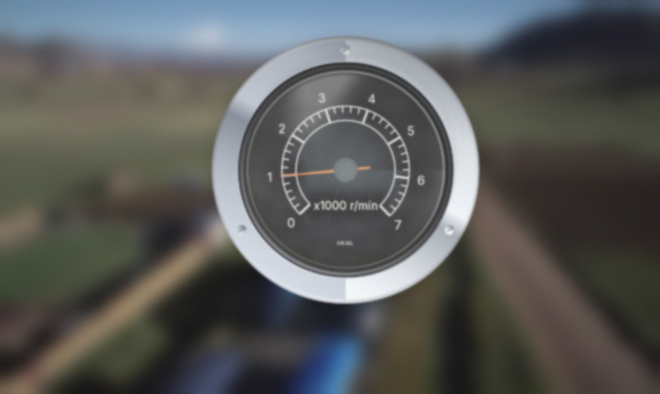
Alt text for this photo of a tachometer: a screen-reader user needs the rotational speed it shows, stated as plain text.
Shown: 1000 rpm
